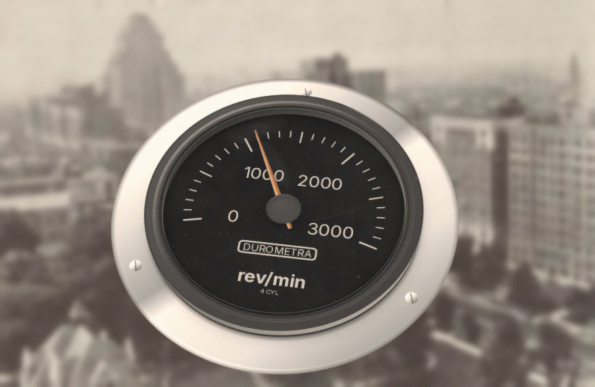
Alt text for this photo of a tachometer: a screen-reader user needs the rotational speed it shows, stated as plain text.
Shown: 1100 rpm
